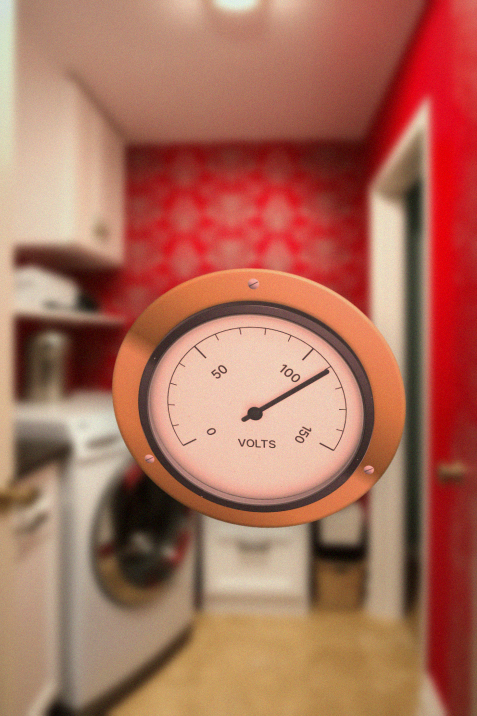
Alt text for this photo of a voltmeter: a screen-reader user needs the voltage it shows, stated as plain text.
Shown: 110 V
